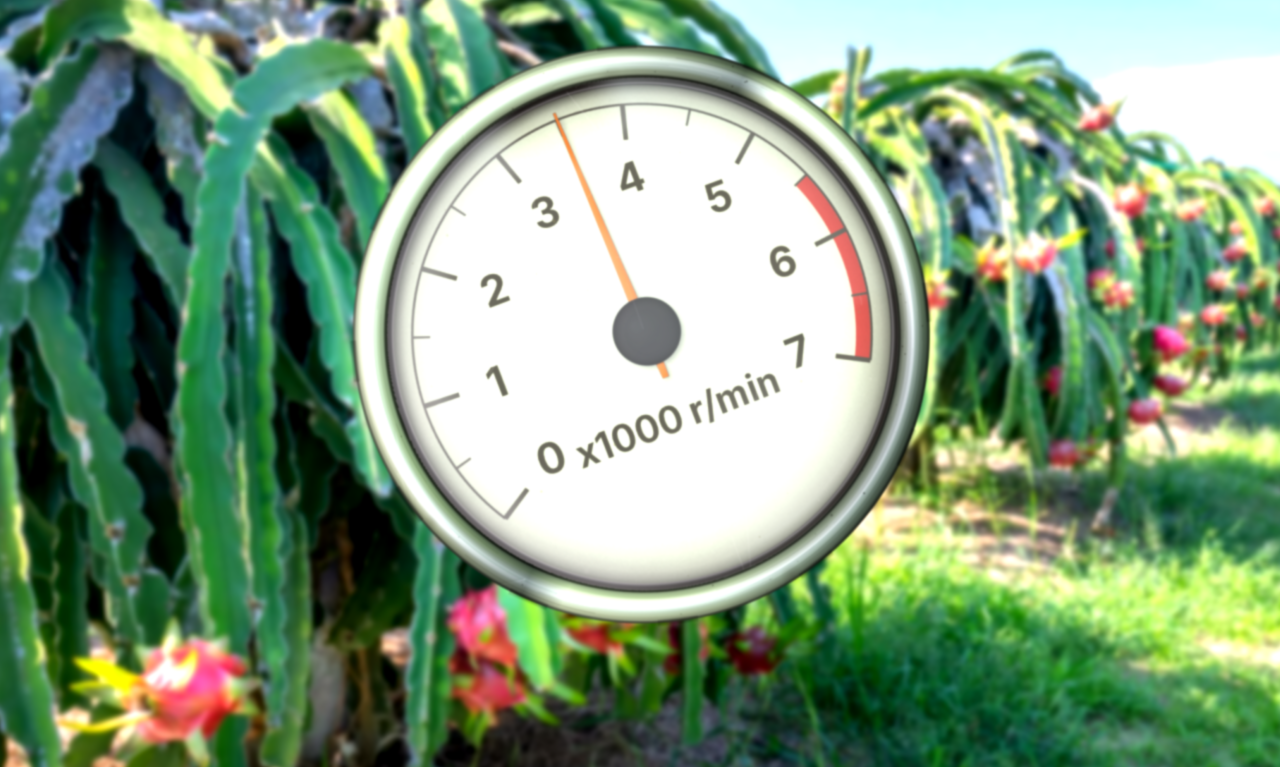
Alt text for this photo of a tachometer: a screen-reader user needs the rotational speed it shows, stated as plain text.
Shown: 3500 rpm
